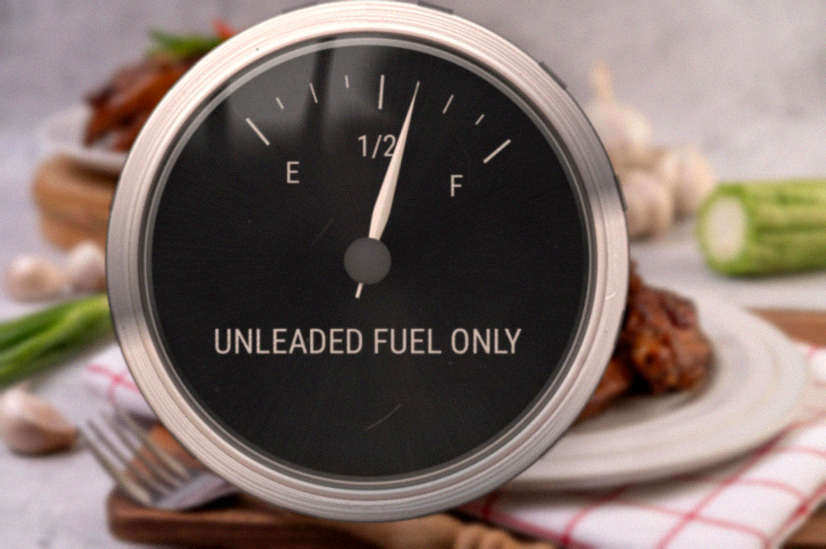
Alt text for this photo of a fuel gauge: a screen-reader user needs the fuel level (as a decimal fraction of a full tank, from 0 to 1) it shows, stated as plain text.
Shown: 0.625
